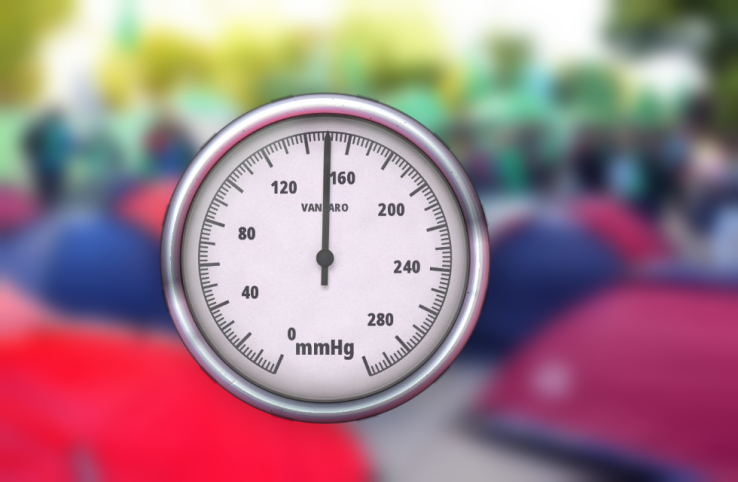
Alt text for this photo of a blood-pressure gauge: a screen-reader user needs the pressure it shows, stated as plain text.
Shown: 150 mmHg
